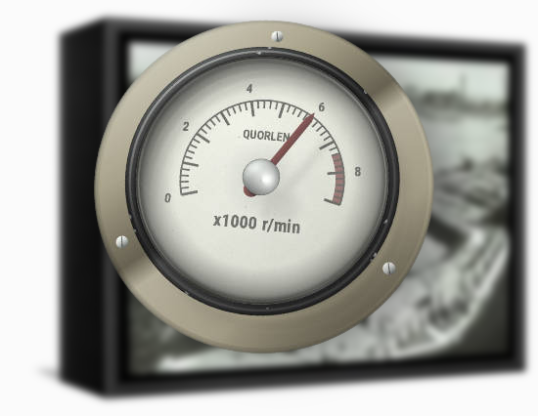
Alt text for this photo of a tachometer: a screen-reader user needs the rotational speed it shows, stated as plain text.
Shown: 6000 rpm
